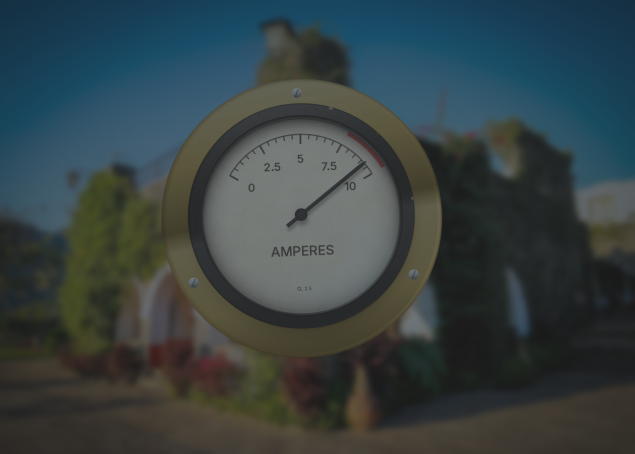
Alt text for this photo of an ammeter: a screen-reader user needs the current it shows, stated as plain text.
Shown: 9.25 A
